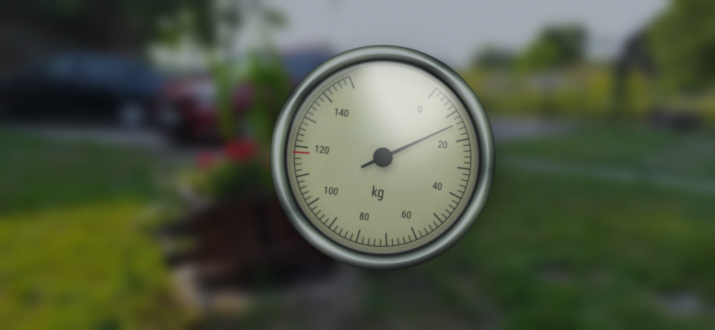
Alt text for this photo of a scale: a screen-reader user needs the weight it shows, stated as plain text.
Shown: 14 kg
